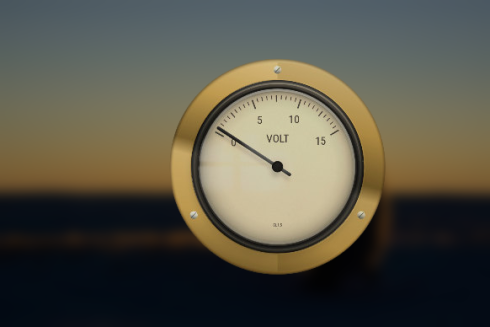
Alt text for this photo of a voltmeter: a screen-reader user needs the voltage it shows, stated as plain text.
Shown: 0.5 V
